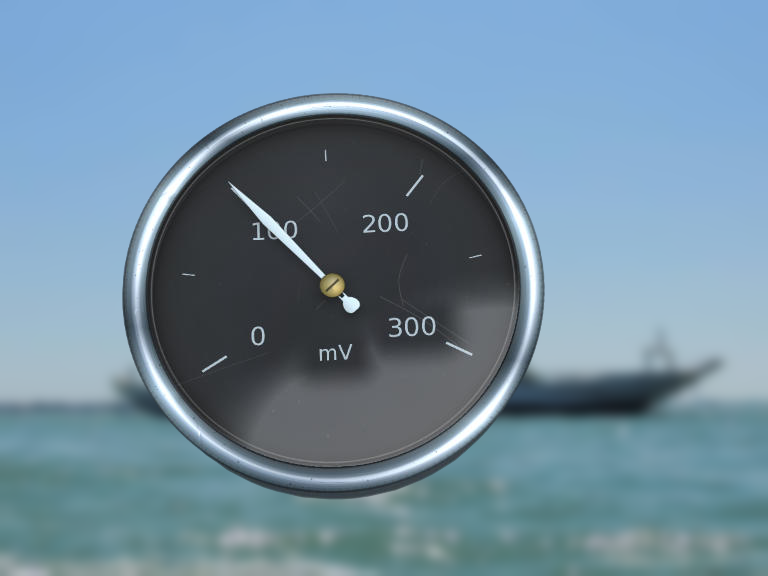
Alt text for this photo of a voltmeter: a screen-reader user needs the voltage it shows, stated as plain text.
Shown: 100 mV
